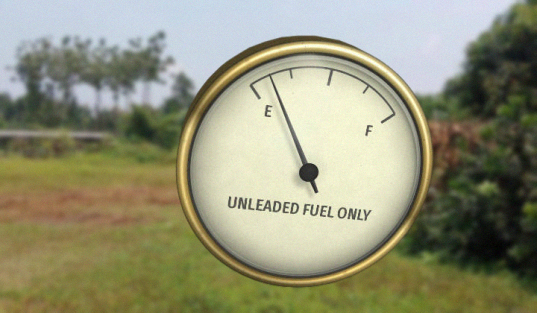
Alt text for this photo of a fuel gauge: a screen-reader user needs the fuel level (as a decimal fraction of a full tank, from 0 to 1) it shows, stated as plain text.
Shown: 0.125
